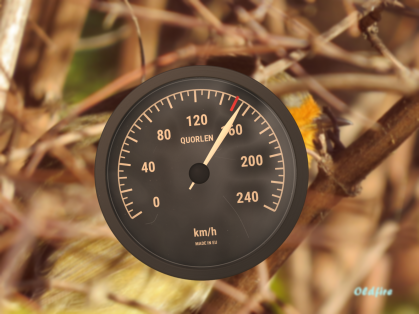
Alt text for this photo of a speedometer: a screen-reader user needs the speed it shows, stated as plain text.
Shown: 155 km/h
